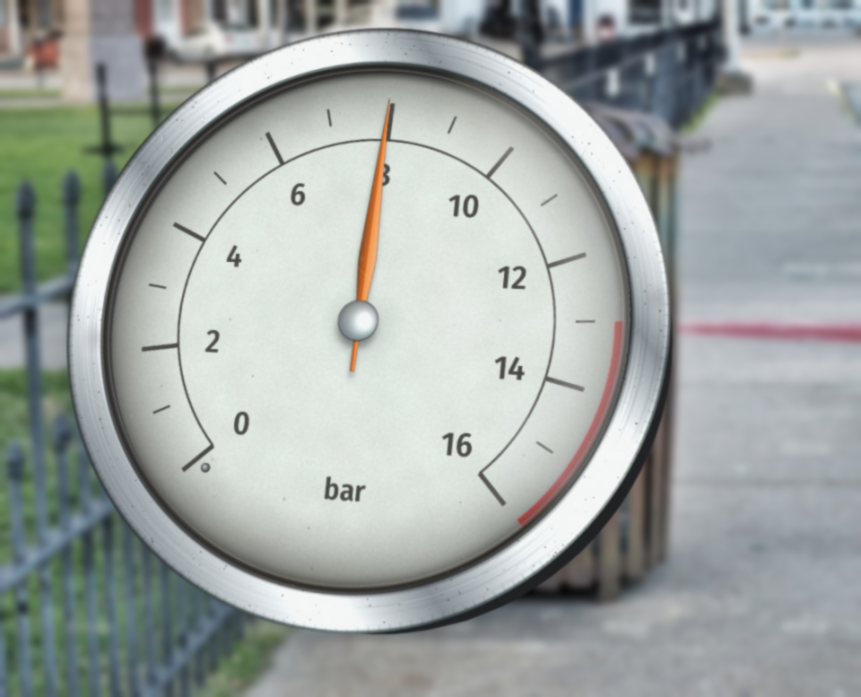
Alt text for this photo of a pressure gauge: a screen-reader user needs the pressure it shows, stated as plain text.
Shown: 8 bar
